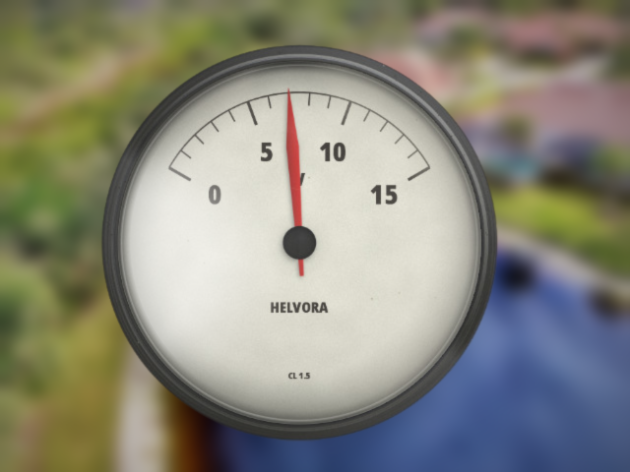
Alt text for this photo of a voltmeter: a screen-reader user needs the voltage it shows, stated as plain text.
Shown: 7 V
